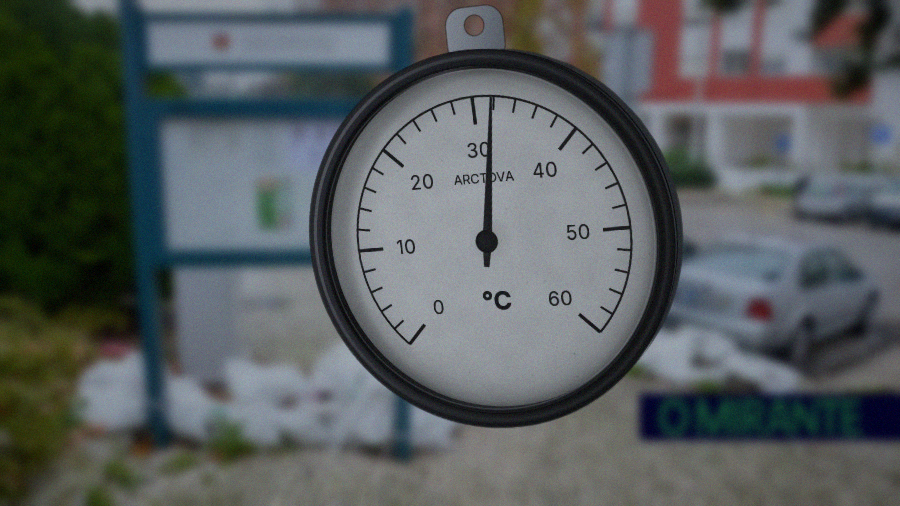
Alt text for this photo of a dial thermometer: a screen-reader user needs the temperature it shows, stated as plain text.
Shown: 32 °C
